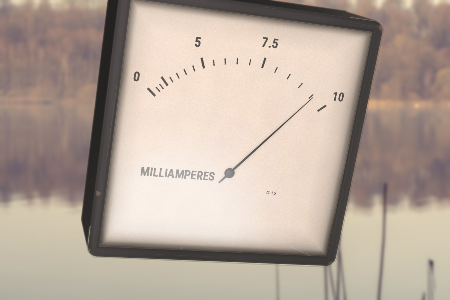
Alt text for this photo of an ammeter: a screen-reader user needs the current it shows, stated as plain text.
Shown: 9.5 mA
